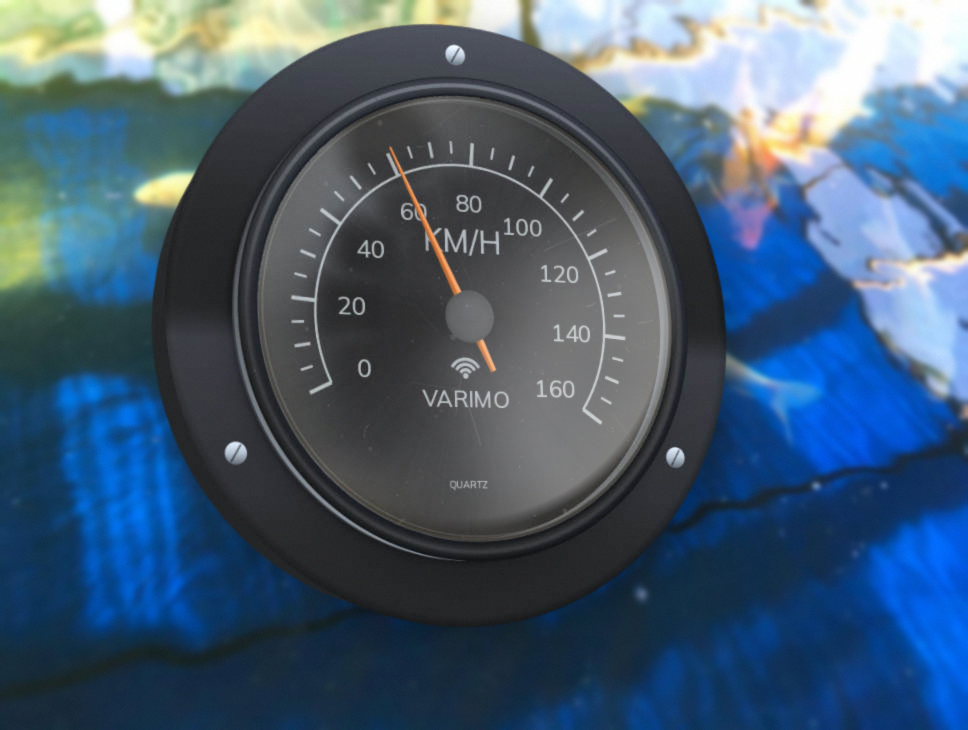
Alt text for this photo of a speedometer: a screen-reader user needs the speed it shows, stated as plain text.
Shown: 60 km/h
